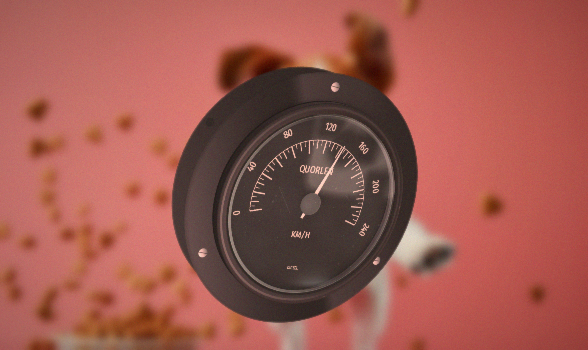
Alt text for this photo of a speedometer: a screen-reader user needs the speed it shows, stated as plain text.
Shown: 140 km/h
